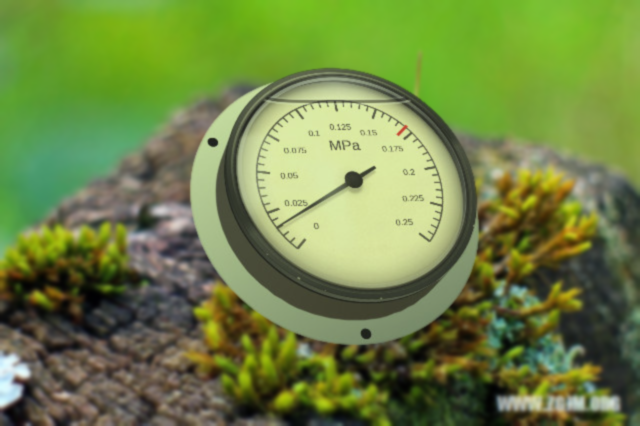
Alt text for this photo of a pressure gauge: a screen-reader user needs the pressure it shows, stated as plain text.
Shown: 0.015 MPa
